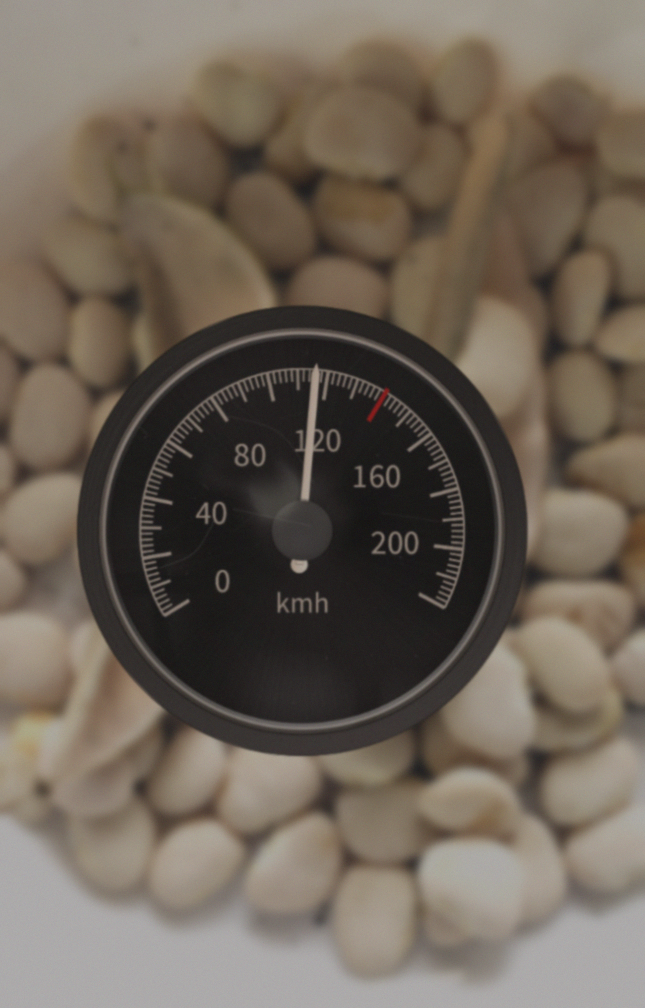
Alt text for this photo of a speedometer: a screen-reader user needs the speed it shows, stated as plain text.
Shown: 116 km/h
